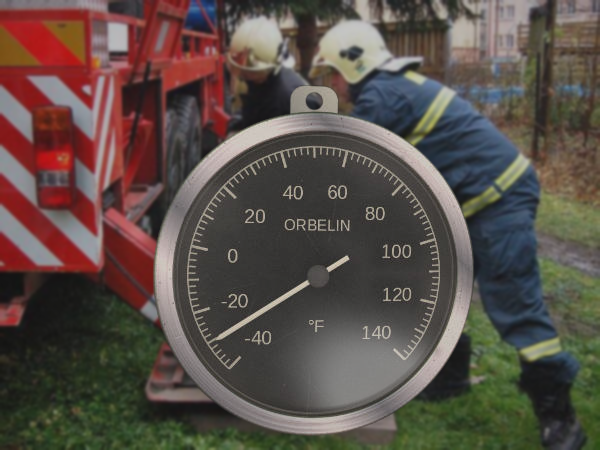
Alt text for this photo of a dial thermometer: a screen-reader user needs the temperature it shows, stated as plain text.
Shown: -30 °F
